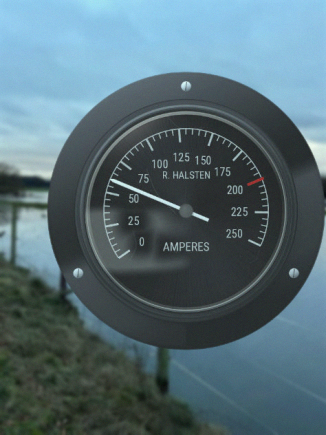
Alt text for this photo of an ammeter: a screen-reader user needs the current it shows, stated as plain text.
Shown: 60 A
